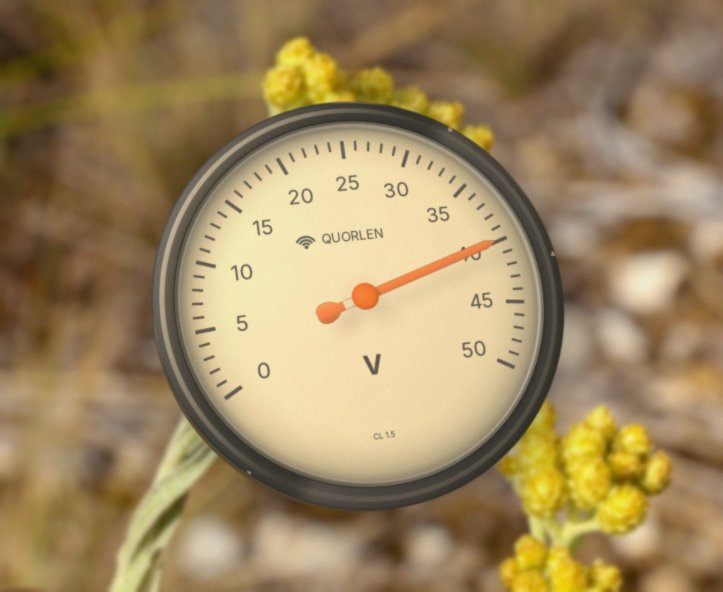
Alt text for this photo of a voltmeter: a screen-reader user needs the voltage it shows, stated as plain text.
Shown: 40 V
